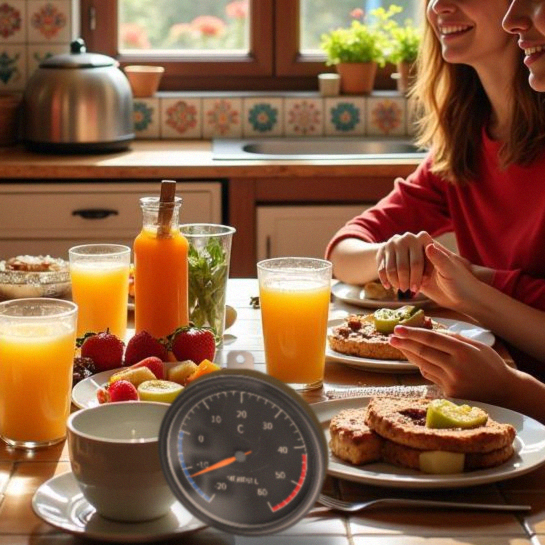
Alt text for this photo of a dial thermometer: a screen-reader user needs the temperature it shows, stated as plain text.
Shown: -12 °C
